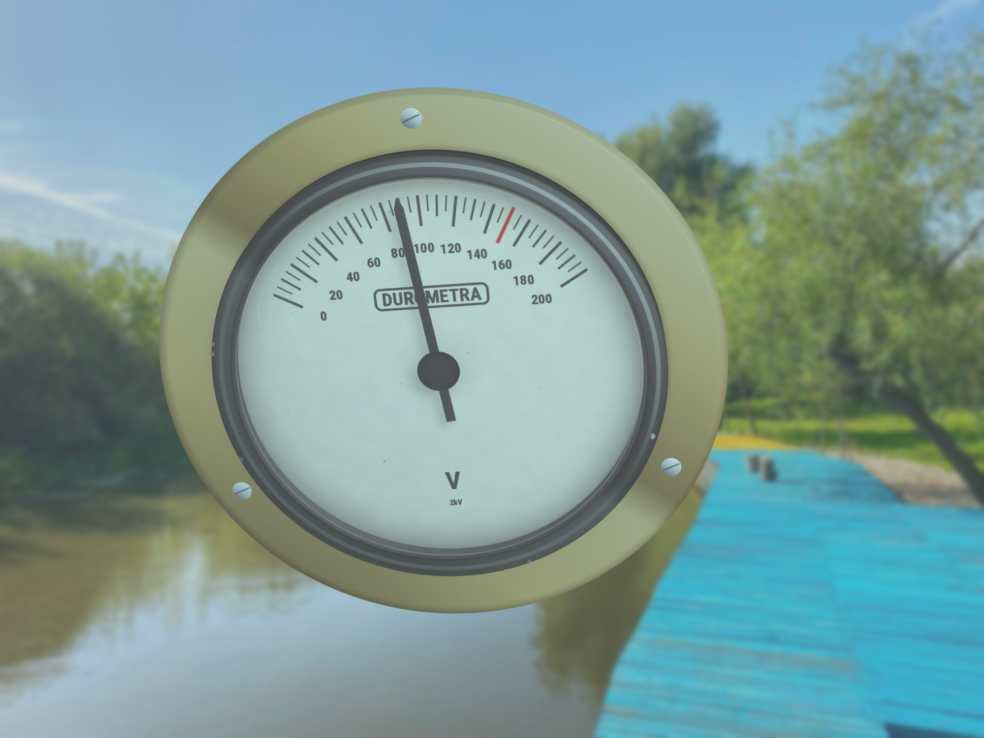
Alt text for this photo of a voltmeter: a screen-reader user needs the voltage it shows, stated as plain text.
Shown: 90 V
